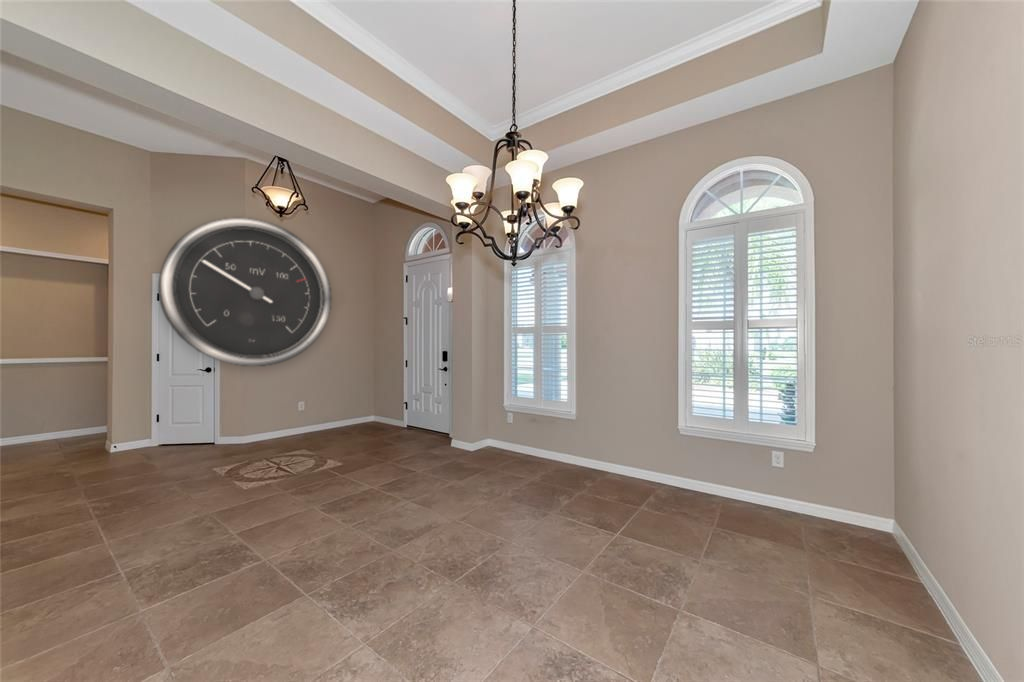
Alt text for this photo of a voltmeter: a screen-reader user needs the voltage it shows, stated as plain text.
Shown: 40 mV
